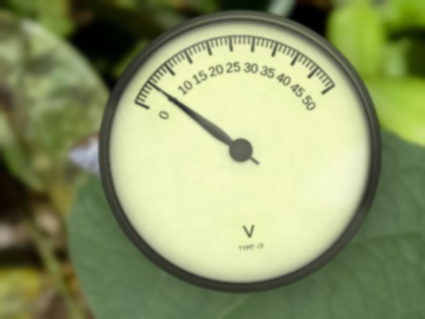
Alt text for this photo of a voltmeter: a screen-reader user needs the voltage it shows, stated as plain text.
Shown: 5 V
